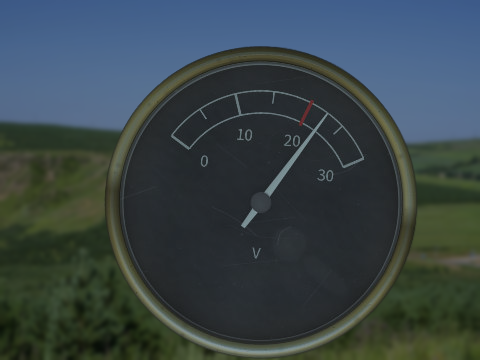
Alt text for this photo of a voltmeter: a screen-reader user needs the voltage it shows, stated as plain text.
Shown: 22.5 V
